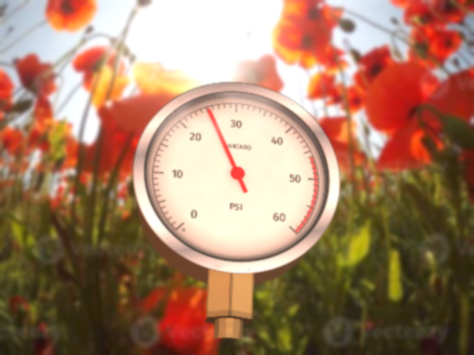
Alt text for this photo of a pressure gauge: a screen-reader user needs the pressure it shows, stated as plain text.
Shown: 25 psi
